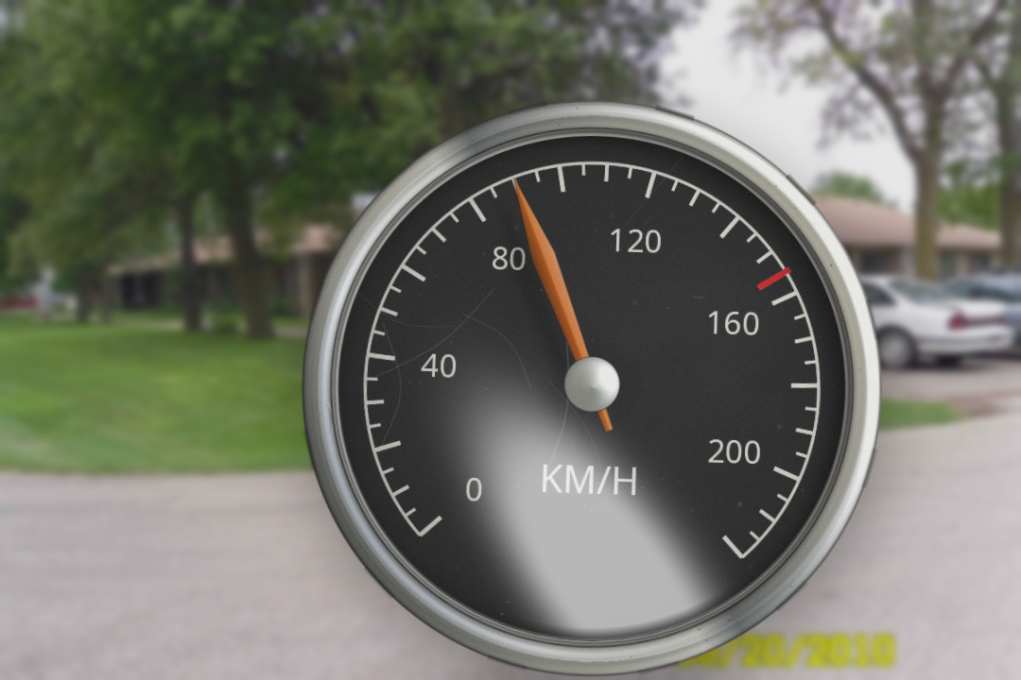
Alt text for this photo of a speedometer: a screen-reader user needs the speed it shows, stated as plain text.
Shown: 90 km/h
